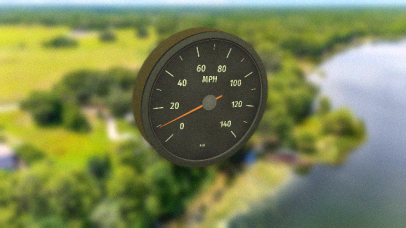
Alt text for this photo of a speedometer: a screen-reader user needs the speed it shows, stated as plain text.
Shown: 10 mph
